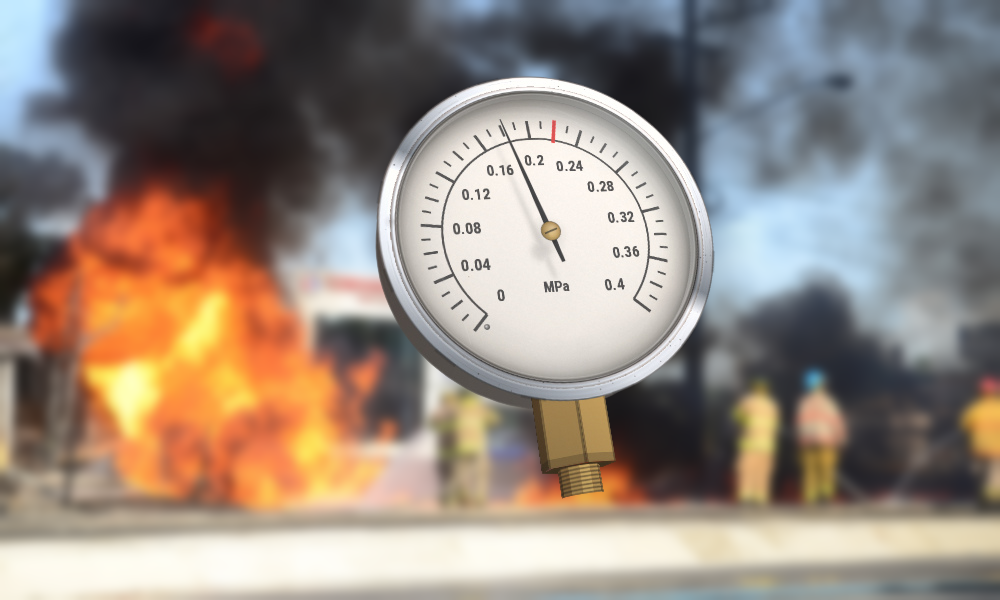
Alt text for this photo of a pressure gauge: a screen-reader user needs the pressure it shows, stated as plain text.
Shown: 0.18 MPa
